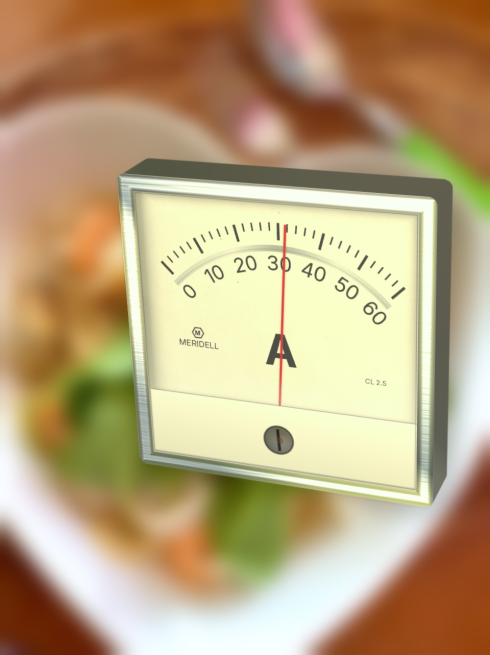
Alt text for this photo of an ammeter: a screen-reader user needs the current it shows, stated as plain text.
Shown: 32 A
